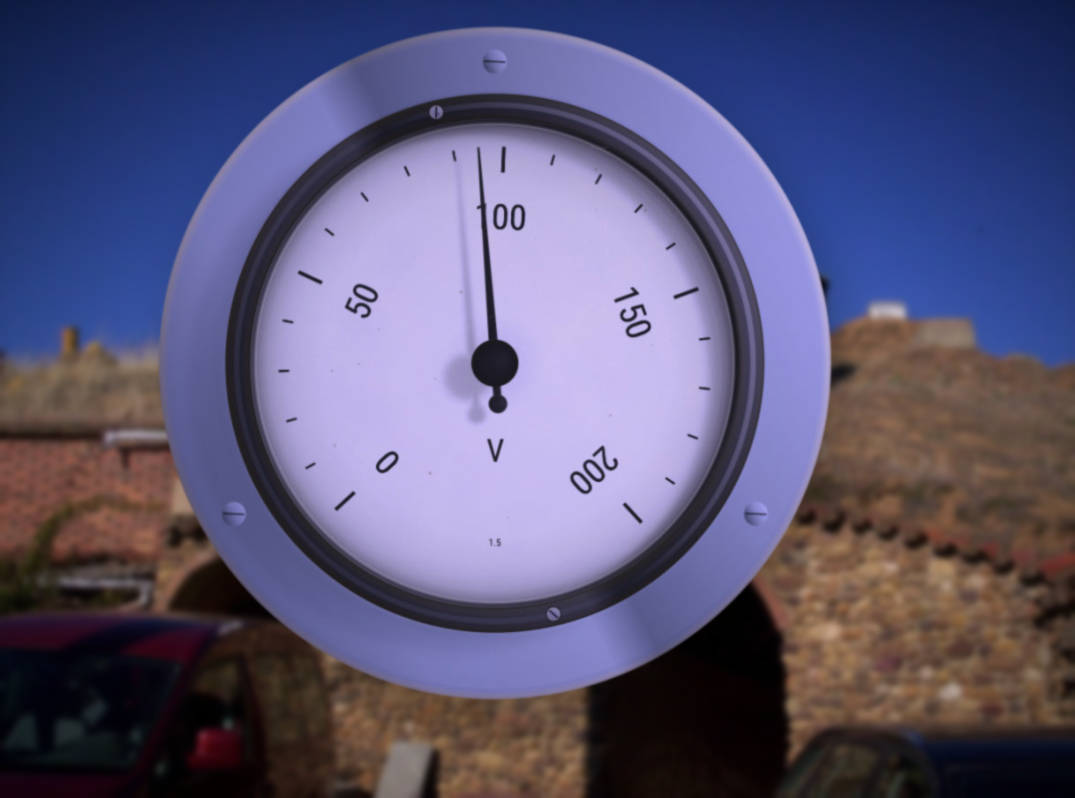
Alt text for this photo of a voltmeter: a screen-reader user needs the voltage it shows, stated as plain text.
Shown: 95 V
